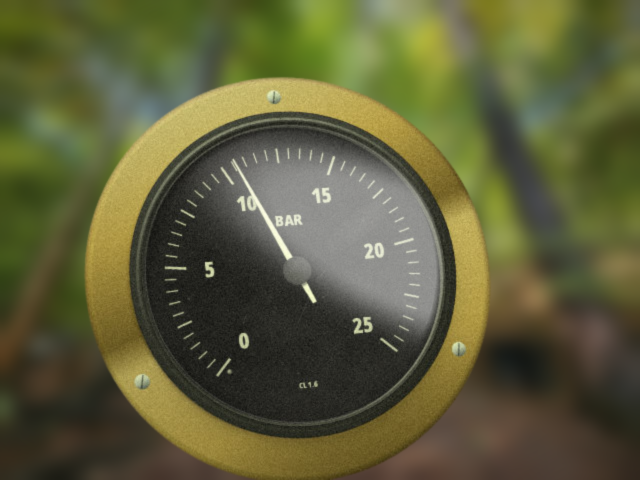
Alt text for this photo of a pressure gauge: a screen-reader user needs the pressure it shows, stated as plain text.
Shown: 10.5 bar
